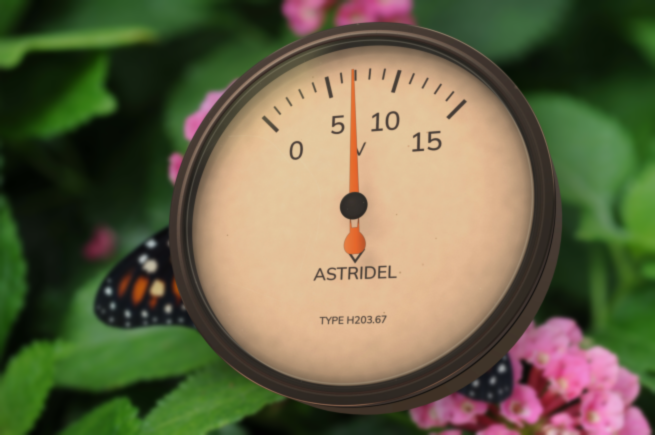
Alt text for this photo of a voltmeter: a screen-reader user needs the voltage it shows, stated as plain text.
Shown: 7 V
